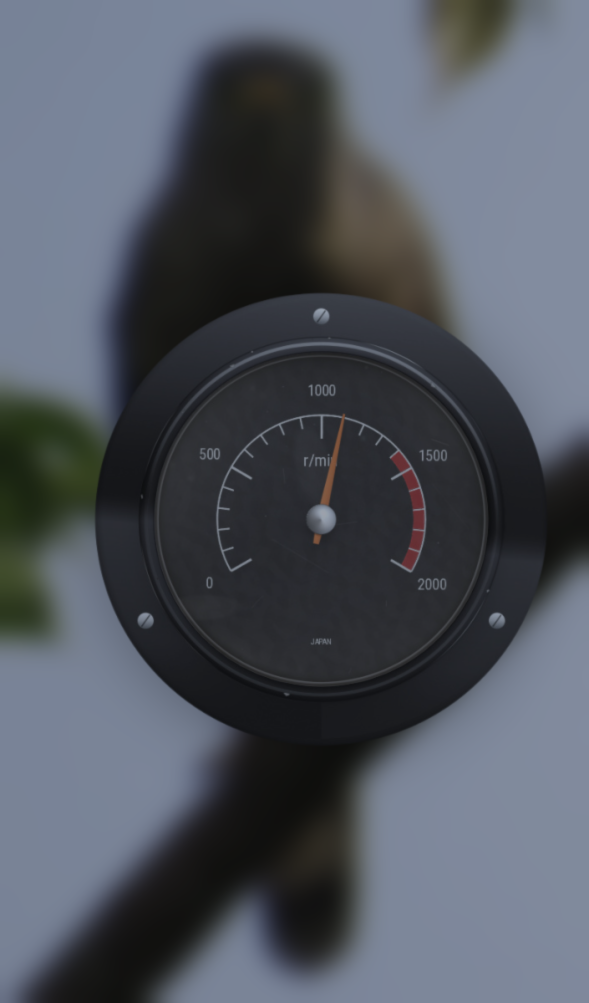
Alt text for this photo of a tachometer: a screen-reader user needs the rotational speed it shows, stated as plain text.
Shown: 1100 rpm
